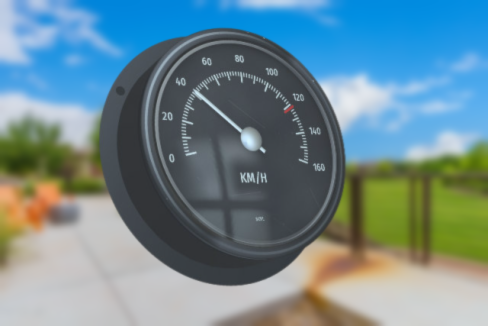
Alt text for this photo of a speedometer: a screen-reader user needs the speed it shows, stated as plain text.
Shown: 40 km/h
